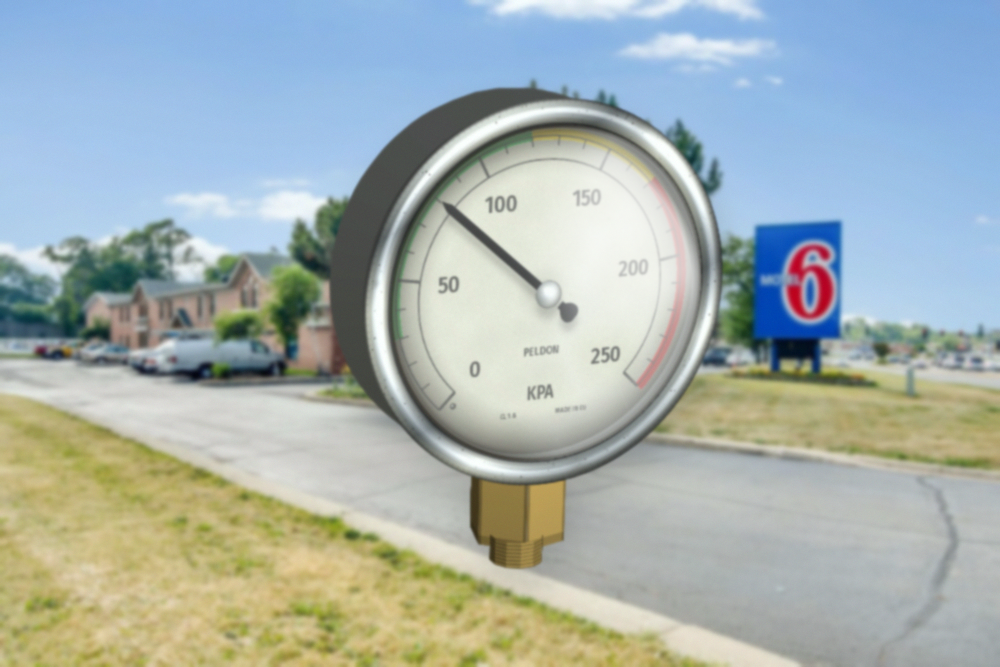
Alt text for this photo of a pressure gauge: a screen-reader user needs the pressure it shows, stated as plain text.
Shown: 80 kPa
